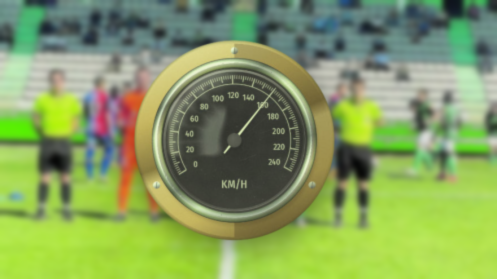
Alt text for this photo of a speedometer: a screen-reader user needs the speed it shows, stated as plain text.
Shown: 160 km/h
